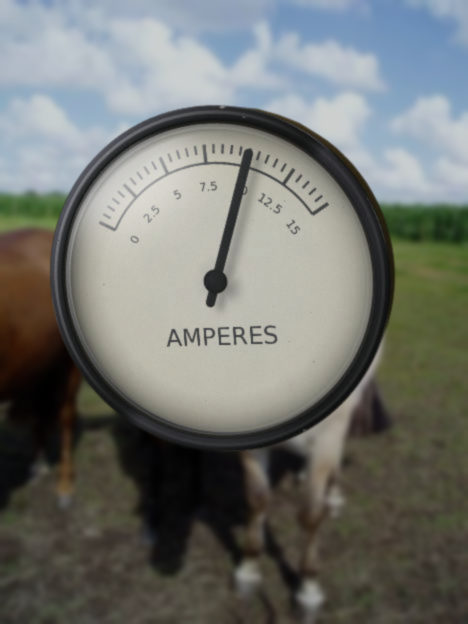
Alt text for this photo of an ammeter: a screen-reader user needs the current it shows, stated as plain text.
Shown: 10 A
